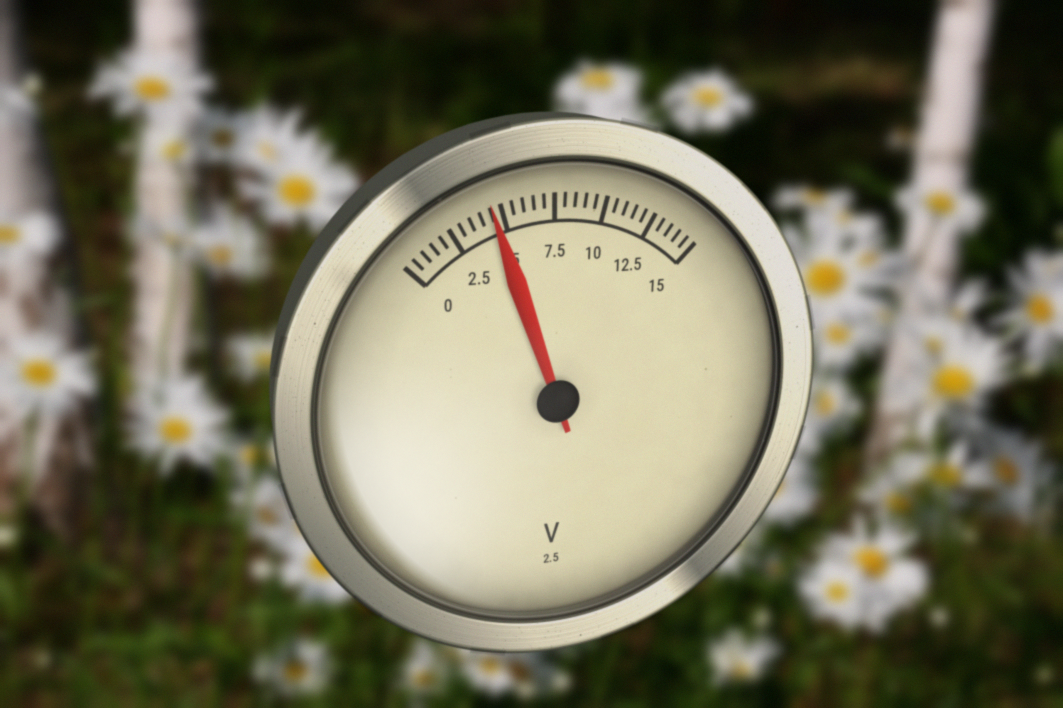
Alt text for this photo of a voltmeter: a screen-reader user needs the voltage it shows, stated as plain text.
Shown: 4.5 V
